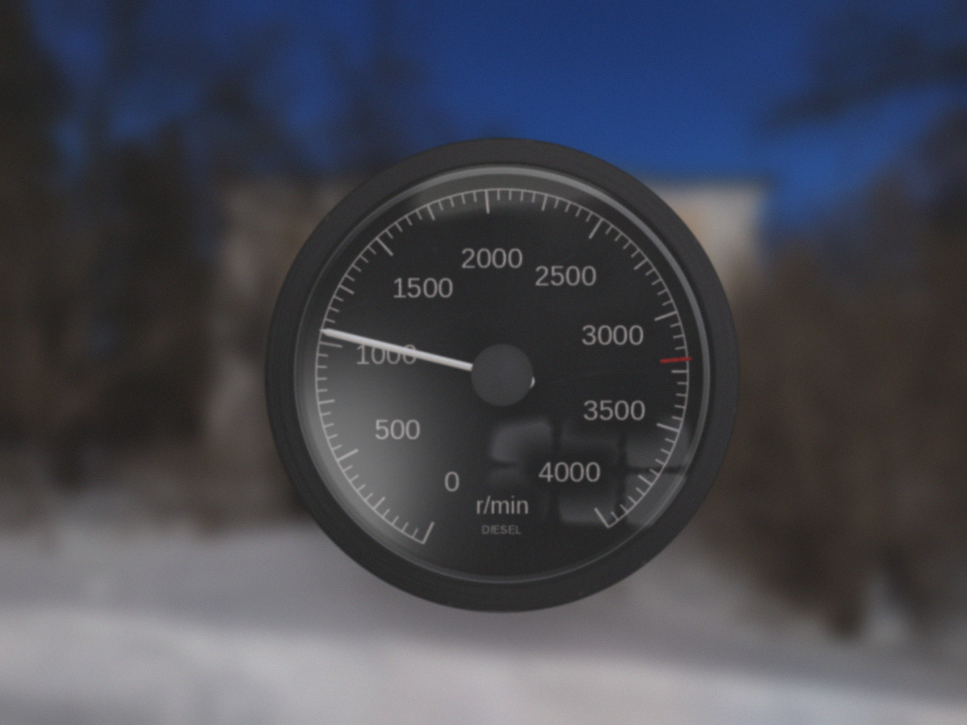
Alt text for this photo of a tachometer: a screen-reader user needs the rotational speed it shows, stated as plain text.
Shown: 1050 rpm
